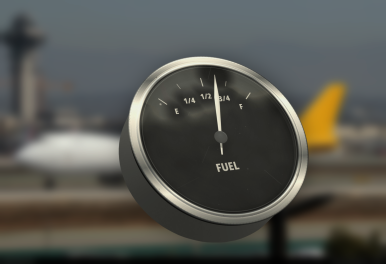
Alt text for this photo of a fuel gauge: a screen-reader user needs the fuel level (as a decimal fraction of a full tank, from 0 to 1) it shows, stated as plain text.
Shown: 0.625
